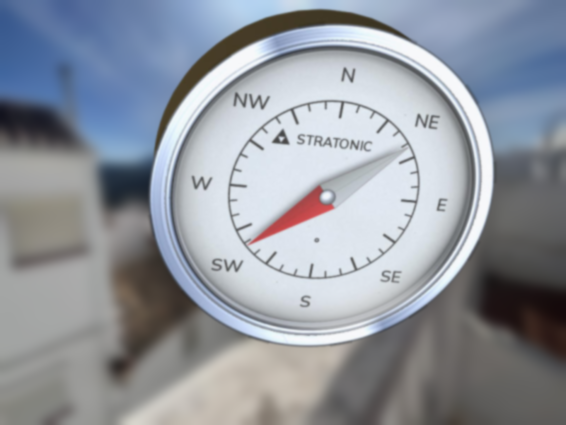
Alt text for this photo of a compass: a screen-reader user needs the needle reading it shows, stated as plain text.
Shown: 230 °
